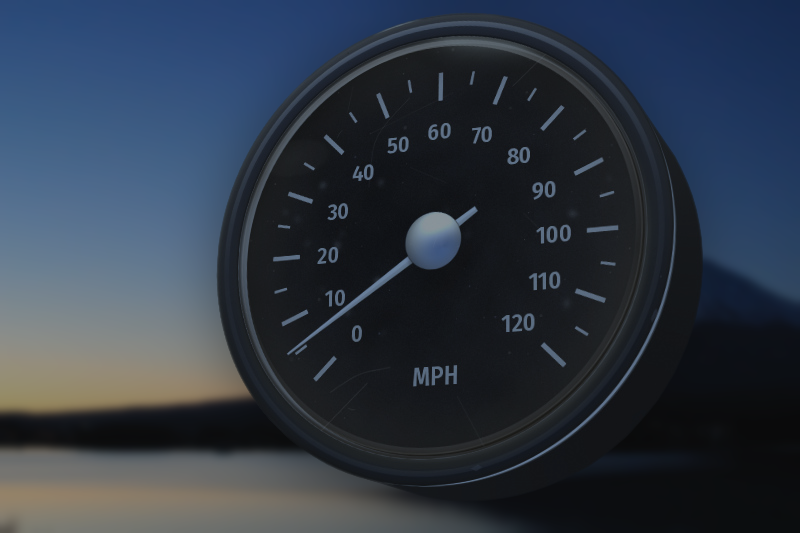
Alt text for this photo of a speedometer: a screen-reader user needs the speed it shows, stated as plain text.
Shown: 5 mph
